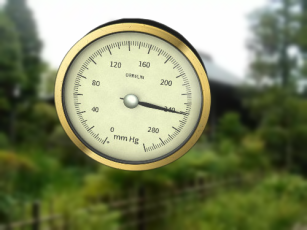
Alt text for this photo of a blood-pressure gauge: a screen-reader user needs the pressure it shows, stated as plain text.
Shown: 240 mmHg
